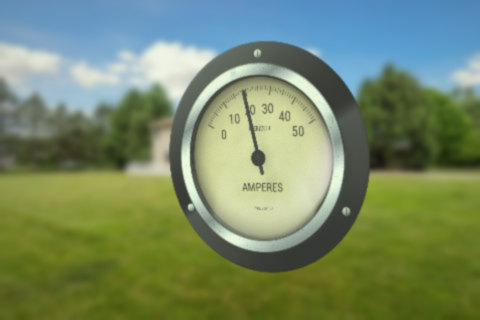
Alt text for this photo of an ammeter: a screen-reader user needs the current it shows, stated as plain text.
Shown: 20 A
